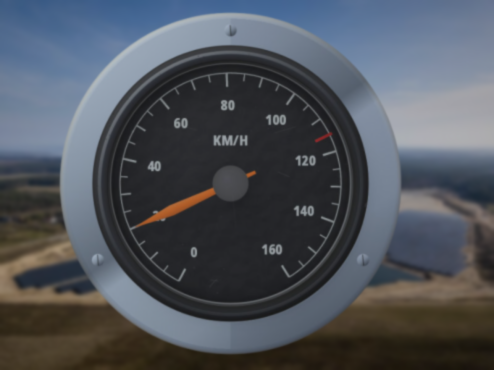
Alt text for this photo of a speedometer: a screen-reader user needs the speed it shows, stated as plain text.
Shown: 20 km/h
